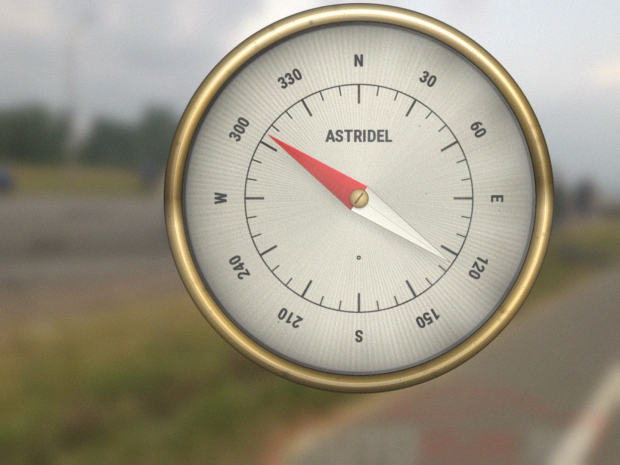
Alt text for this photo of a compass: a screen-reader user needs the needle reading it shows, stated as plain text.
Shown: 305 °
